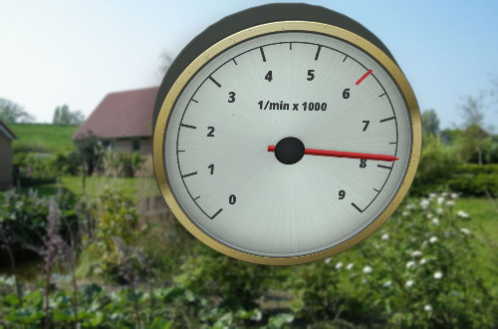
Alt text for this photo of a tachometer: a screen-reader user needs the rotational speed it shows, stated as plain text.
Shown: 7750 rpm
